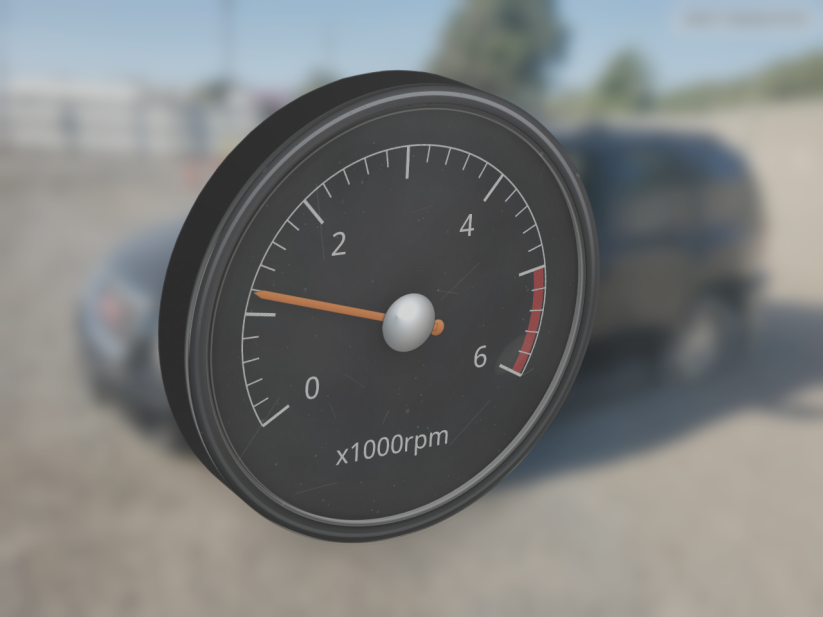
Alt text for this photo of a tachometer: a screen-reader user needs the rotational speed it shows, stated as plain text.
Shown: 1200 rpm
